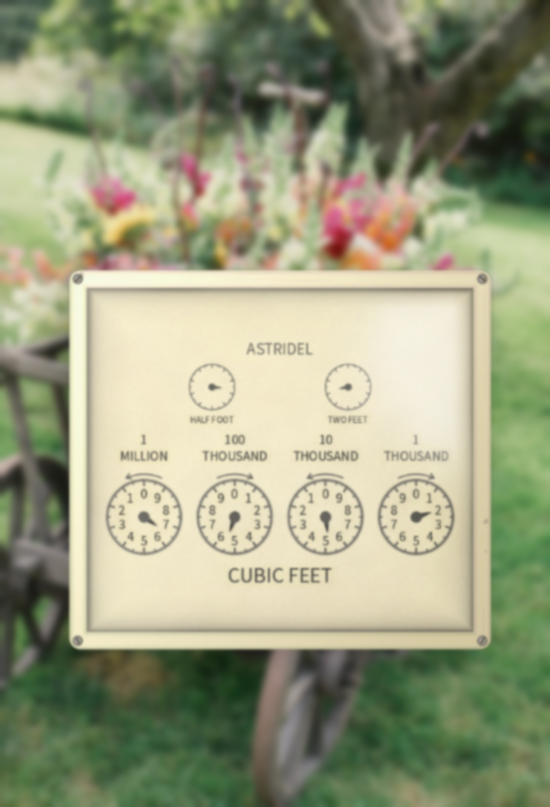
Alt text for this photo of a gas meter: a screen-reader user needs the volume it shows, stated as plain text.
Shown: 655200 ft³
